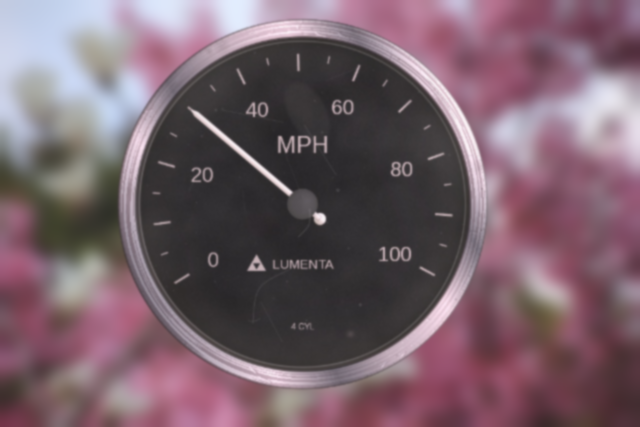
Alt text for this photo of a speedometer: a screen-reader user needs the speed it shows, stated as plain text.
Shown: 30 mph
